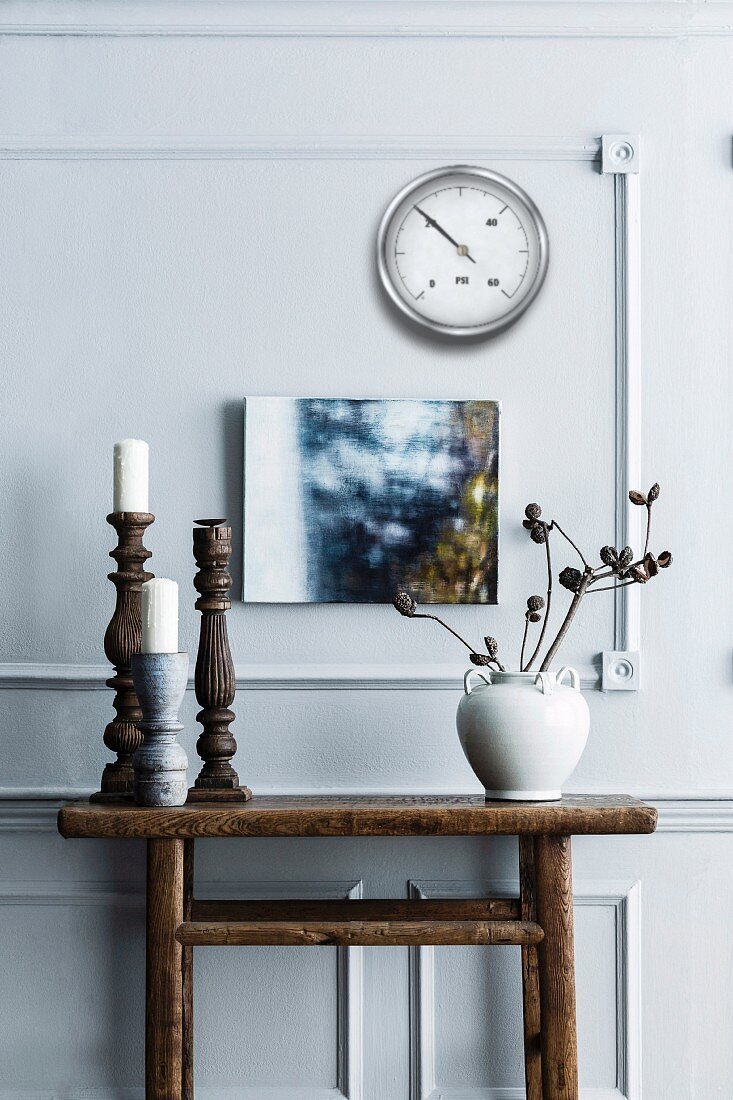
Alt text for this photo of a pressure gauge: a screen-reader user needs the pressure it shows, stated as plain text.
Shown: 20 psi
